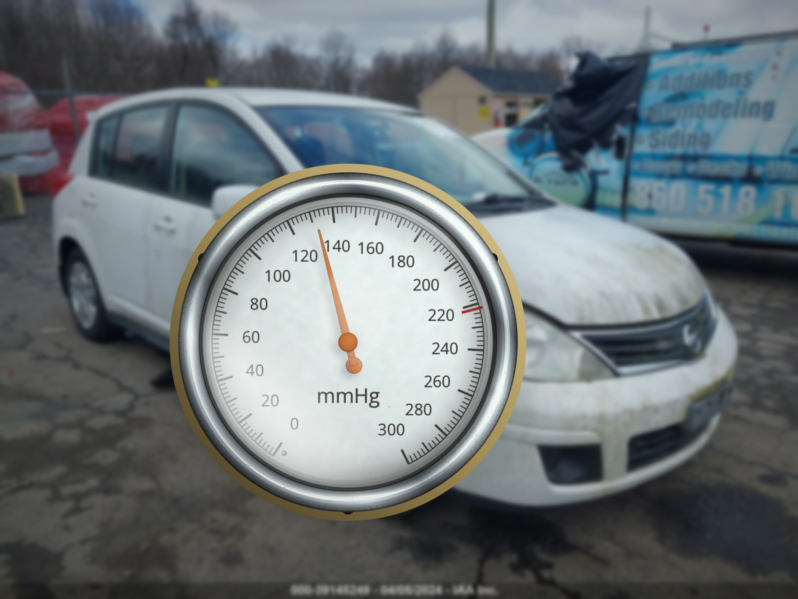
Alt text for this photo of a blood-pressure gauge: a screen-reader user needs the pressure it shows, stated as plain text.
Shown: 132 mmHg
